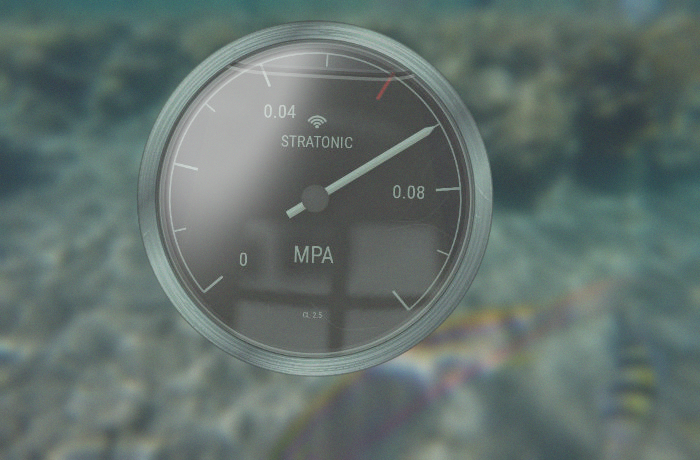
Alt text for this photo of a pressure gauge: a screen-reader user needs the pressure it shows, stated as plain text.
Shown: 0.07 MPa
